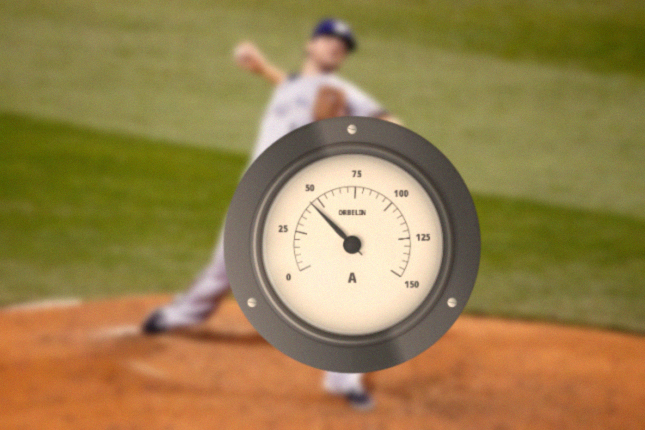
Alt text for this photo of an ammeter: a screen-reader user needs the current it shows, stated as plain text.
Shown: 45 A
